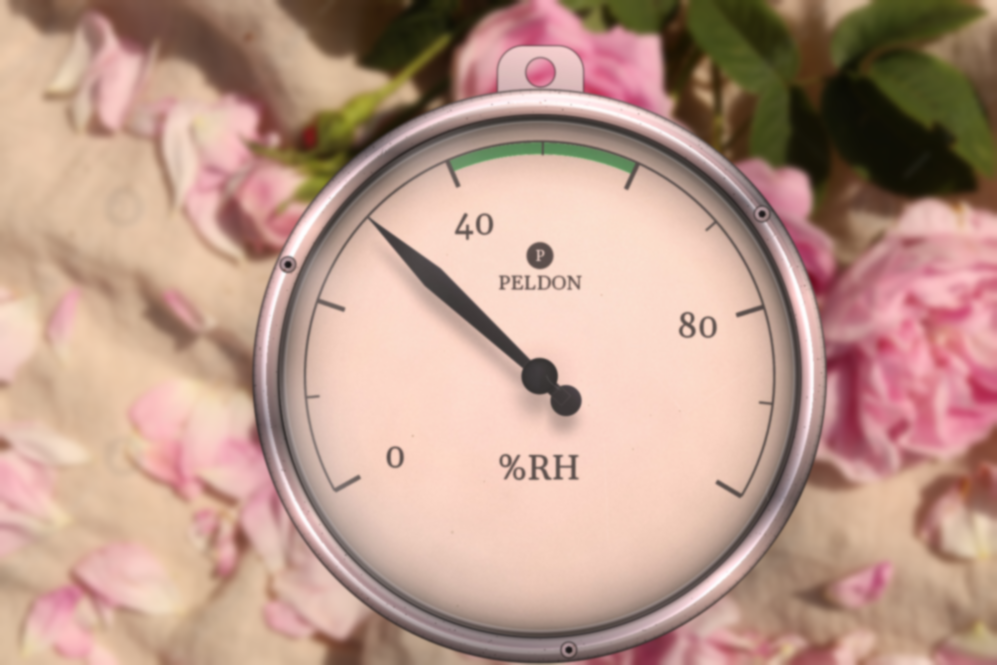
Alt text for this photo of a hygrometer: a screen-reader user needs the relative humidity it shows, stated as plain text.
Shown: 30 %
